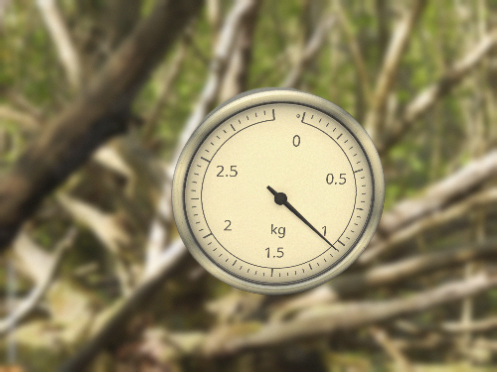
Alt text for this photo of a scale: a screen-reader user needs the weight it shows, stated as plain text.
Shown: 1.05 kg
